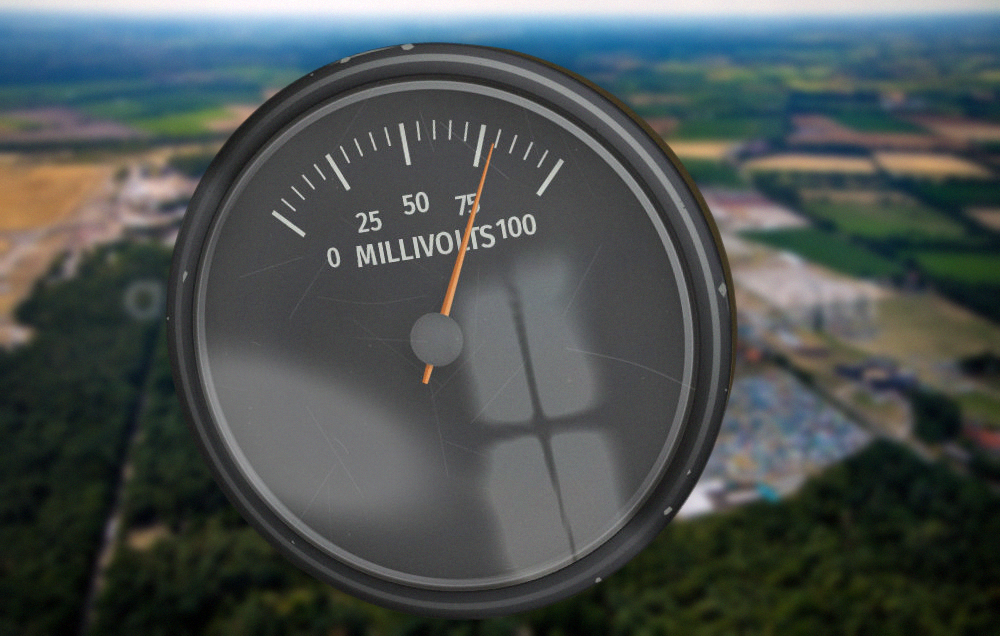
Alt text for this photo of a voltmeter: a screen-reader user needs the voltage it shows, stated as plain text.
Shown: 80 mV
